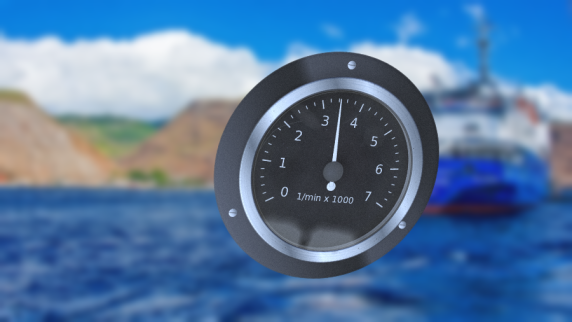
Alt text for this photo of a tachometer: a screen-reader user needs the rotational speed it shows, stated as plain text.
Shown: 3400 rpm
